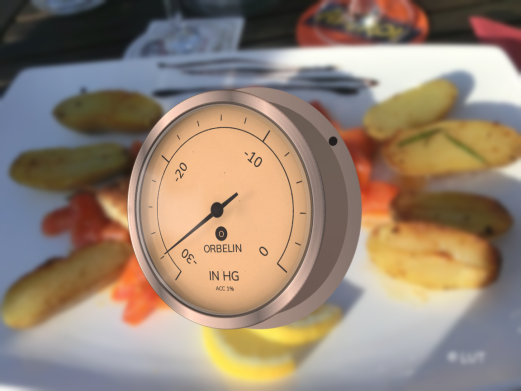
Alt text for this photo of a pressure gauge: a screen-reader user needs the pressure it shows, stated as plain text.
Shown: -28 inHg
